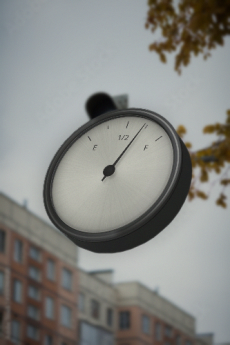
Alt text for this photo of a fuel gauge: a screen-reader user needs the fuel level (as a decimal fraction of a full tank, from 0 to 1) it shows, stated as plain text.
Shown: 0.75
